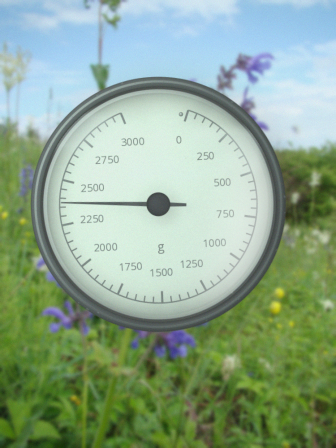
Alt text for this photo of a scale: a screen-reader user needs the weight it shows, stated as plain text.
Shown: 2375 g
